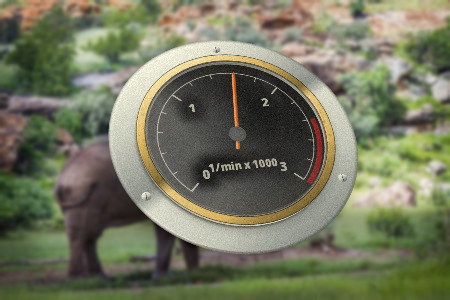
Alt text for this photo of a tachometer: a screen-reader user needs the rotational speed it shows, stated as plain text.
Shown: 1600 rpm
